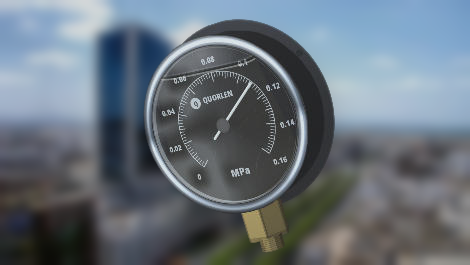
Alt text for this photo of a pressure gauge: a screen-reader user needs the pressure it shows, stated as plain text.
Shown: 0.11 MPa
